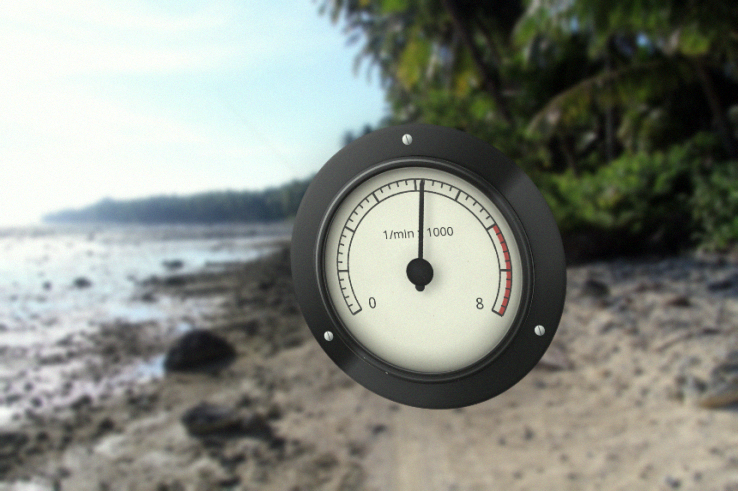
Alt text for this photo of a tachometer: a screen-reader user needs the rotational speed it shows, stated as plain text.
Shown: 4200 rpm
